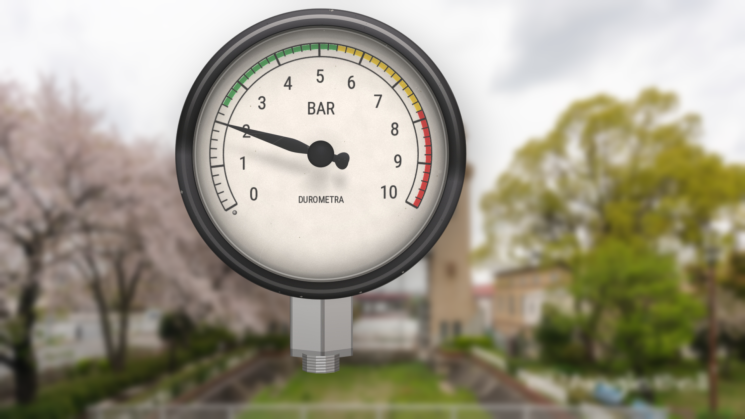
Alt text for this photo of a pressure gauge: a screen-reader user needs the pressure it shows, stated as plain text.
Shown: 2 bar
